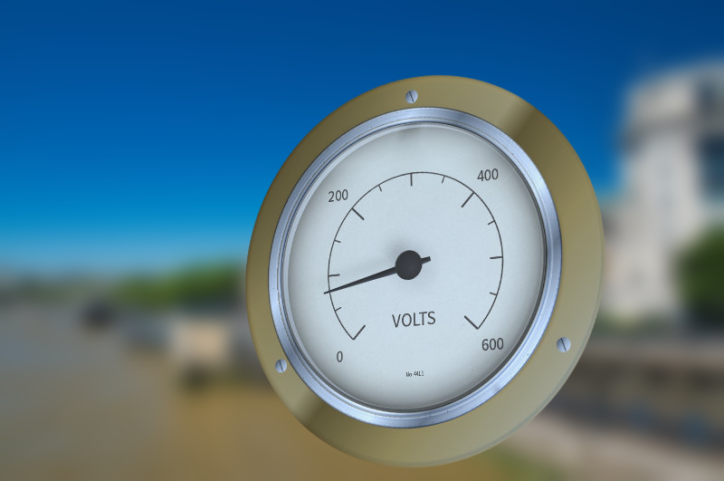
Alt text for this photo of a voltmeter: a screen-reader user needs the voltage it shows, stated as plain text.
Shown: 75 V
